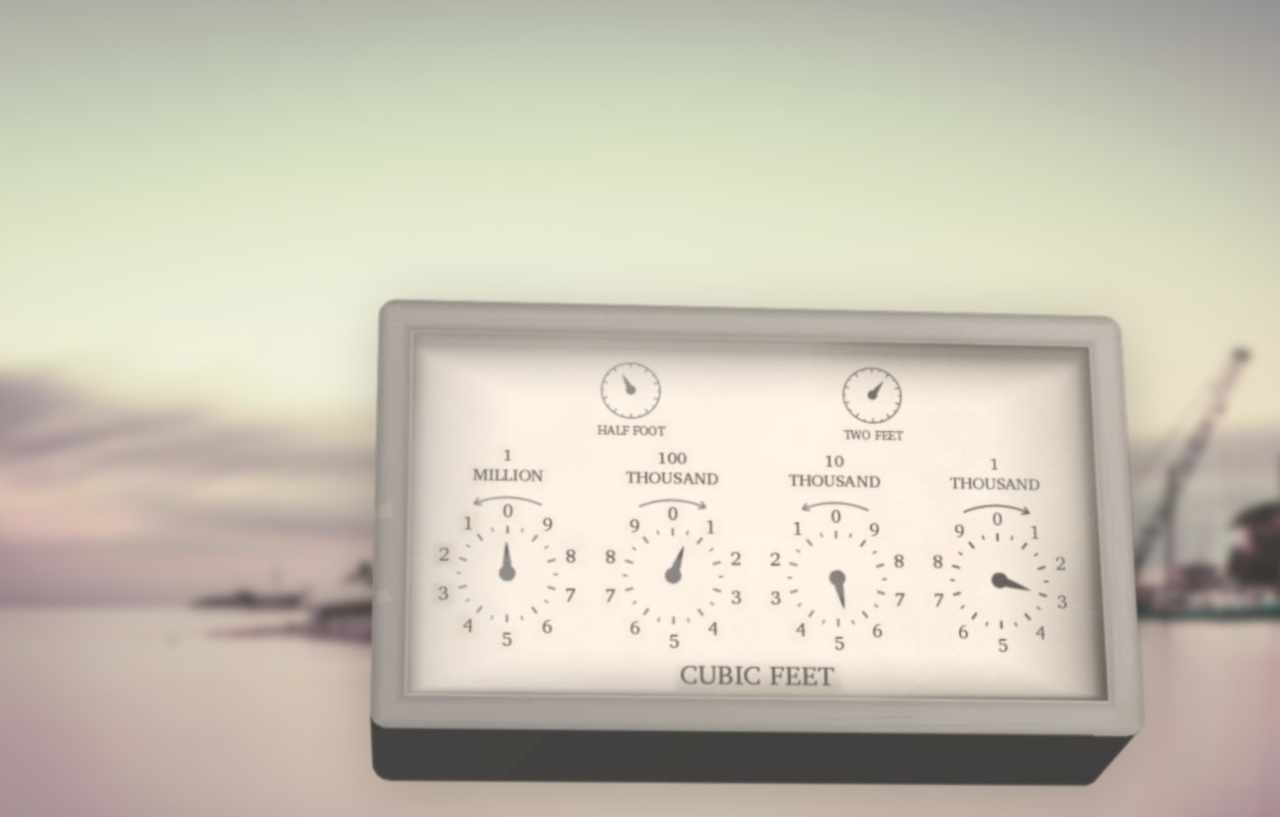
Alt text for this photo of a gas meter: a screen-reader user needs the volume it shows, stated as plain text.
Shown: 5300 ft³
